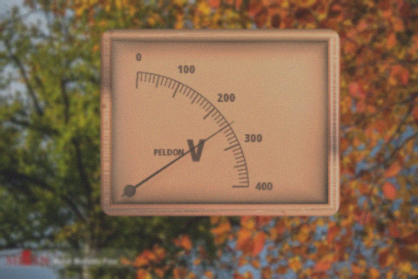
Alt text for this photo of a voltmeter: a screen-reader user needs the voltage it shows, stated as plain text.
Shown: 250 V
